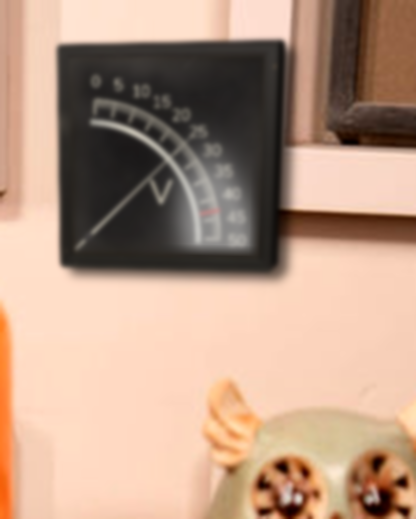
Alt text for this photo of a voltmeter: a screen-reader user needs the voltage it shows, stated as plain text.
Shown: 25 V
